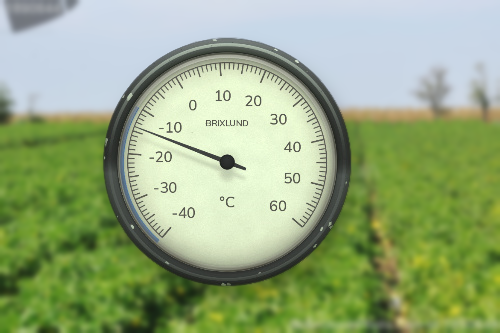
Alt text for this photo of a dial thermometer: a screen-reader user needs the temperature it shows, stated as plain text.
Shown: -14 °C
